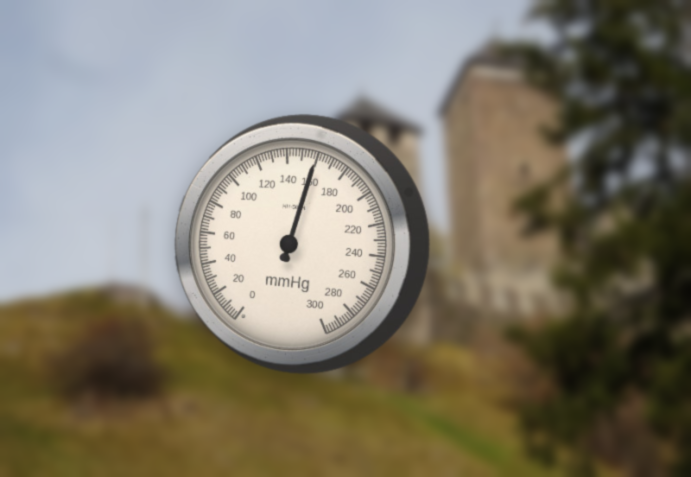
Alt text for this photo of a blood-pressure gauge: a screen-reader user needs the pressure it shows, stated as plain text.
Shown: 160 mmHg
